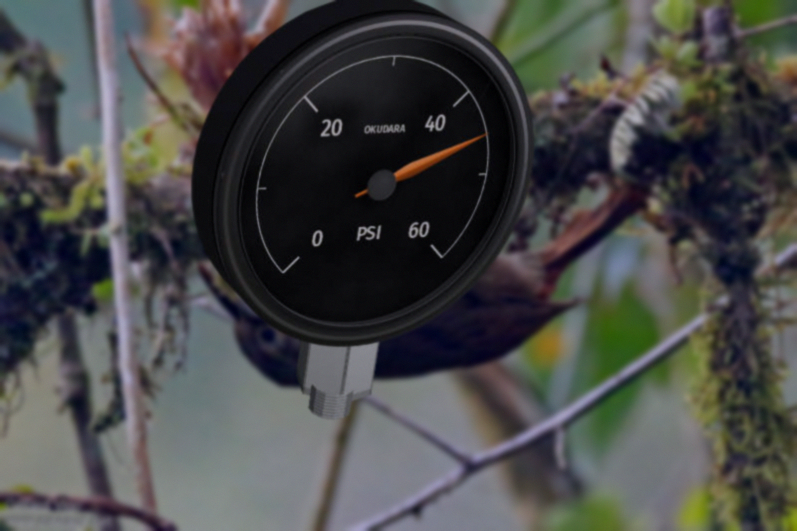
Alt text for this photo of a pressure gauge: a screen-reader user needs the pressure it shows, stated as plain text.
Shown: 45 psi
